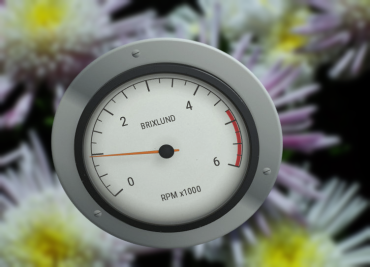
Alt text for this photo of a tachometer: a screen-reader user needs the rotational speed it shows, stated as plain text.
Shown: 1000 rpm
